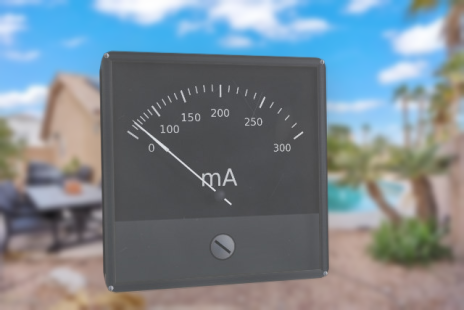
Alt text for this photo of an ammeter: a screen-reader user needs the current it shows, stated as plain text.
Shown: 50 mA
